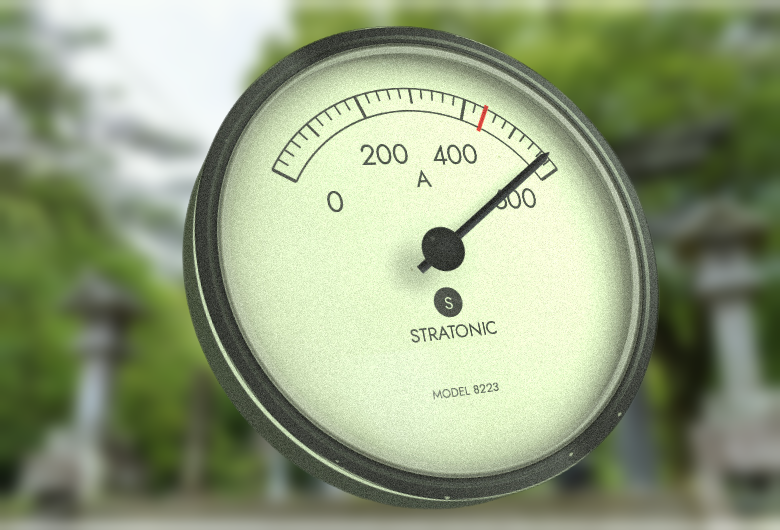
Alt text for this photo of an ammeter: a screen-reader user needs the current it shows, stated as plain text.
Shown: 570 A
